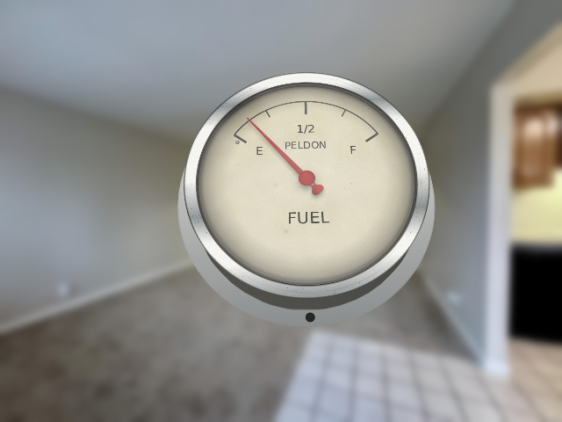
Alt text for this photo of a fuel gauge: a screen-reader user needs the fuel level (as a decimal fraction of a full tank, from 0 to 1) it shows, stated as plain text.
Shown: 0.125
